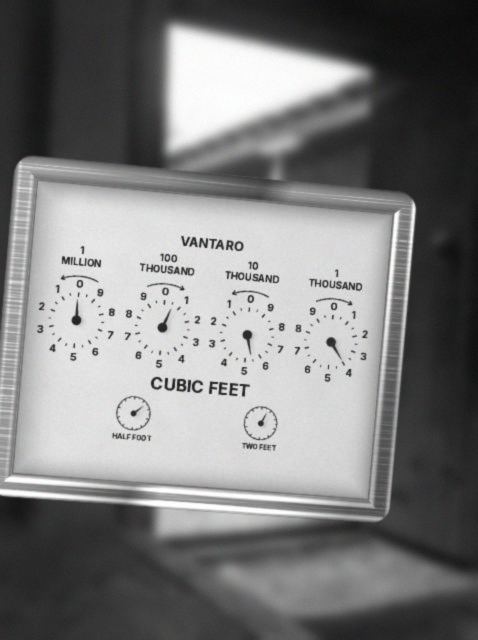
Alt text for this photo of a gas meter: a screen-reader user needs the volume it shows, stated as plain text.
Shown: 5400 ft³
